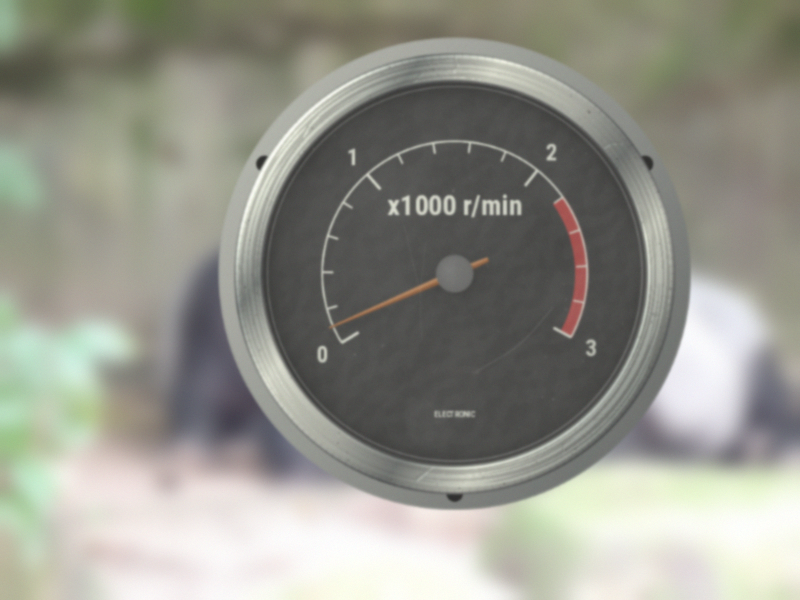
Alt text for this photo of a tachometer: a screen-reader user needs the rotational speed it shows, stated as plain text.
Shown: 100 rpm
